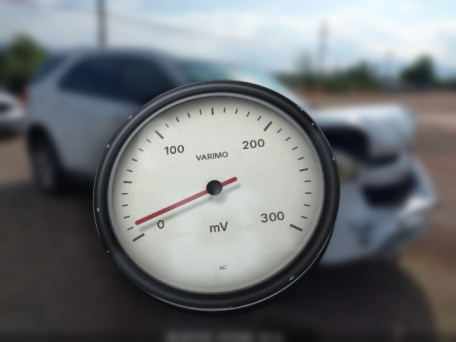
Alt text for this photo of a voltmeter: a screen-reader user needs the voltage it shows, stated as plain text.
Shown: 10 mV
